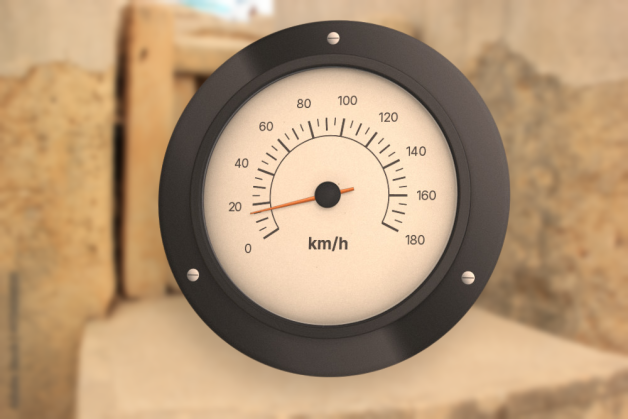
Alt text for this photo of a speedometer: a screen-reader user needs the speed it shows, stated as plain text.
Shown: 15 km/h
